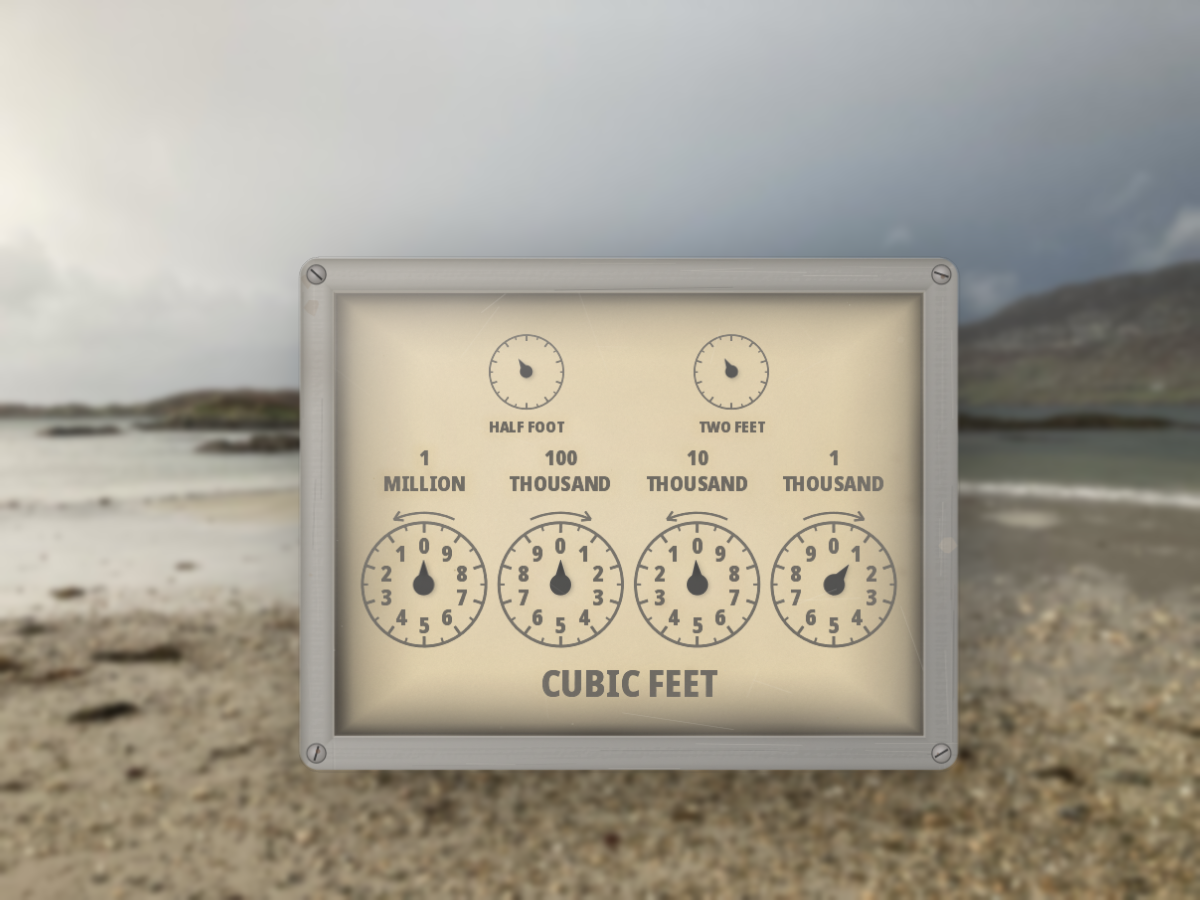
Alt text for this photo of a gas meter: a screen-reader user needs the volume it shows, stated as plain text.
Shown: 100 ft³
